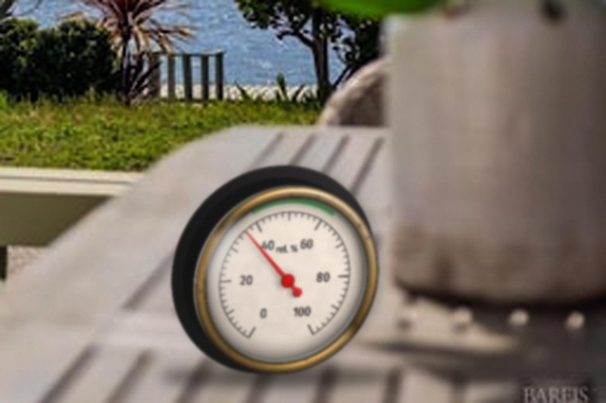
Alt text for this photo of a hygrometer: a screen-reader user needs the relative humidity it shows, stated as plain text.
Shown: 36 %
